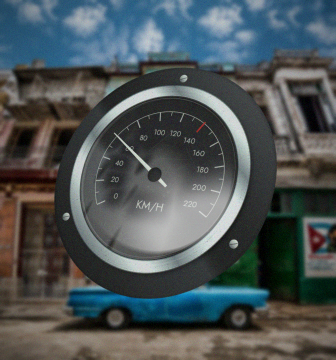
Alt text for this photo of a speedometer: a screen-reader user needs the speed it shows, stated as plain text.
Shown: 60 km/h
